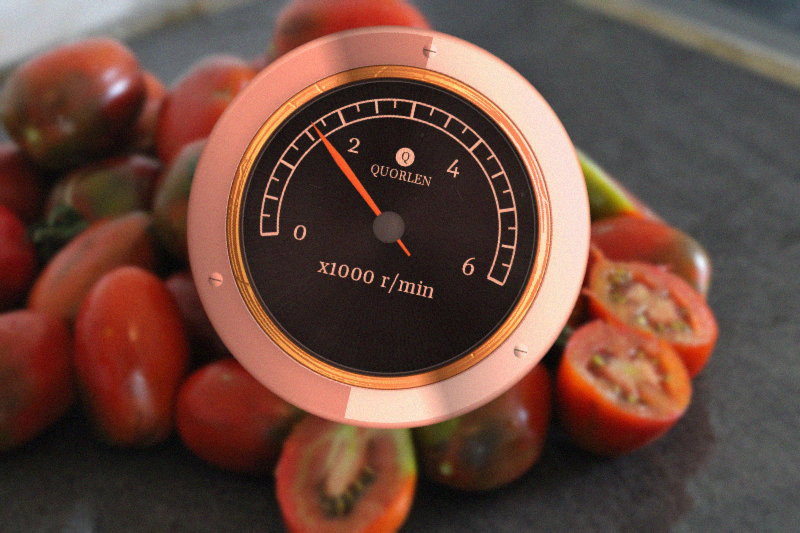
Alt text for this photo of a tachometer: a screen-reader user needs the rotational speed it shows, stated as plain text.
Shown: 1625 rpm
